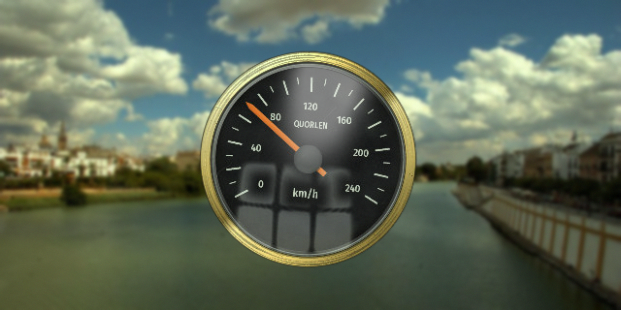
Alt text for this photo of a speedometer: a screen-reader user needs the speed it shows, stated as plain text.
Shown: 70 km/h
